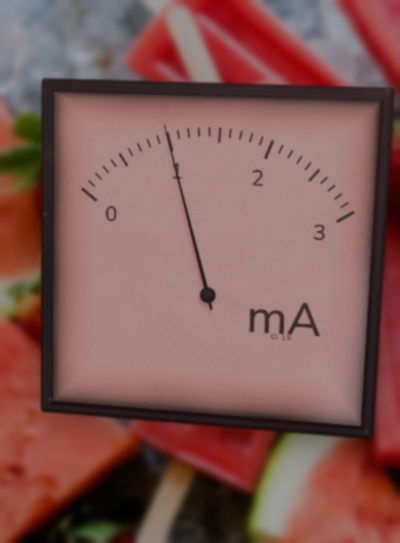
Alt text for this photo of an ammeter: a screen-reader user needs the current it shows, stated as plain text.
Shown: 1 mA
